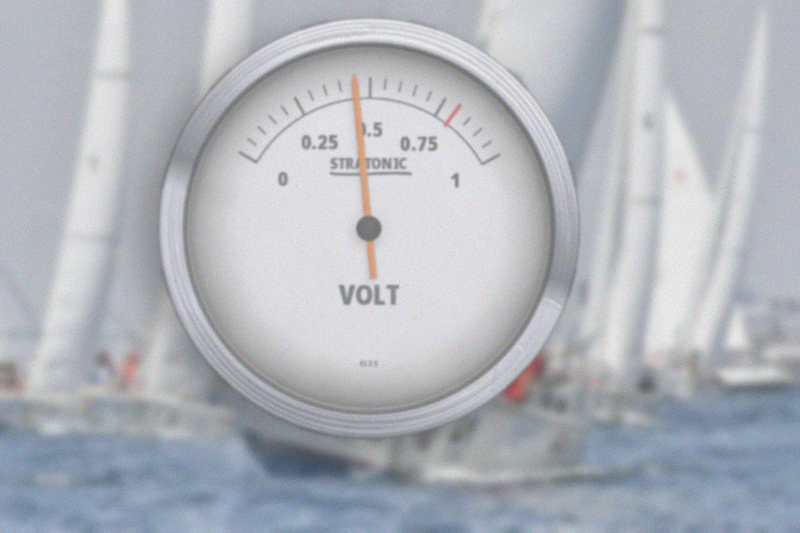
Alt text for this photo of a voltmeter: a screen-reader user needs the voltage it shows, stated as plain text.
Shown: 0.45 V
